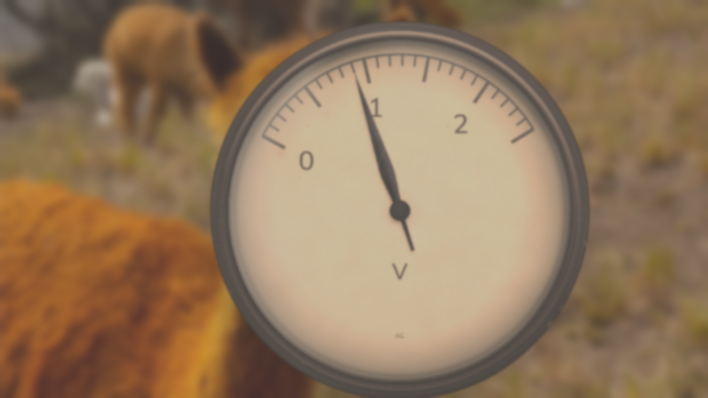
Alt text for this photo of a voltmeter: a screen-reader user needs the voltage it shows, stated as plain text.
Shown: 0.9 V
